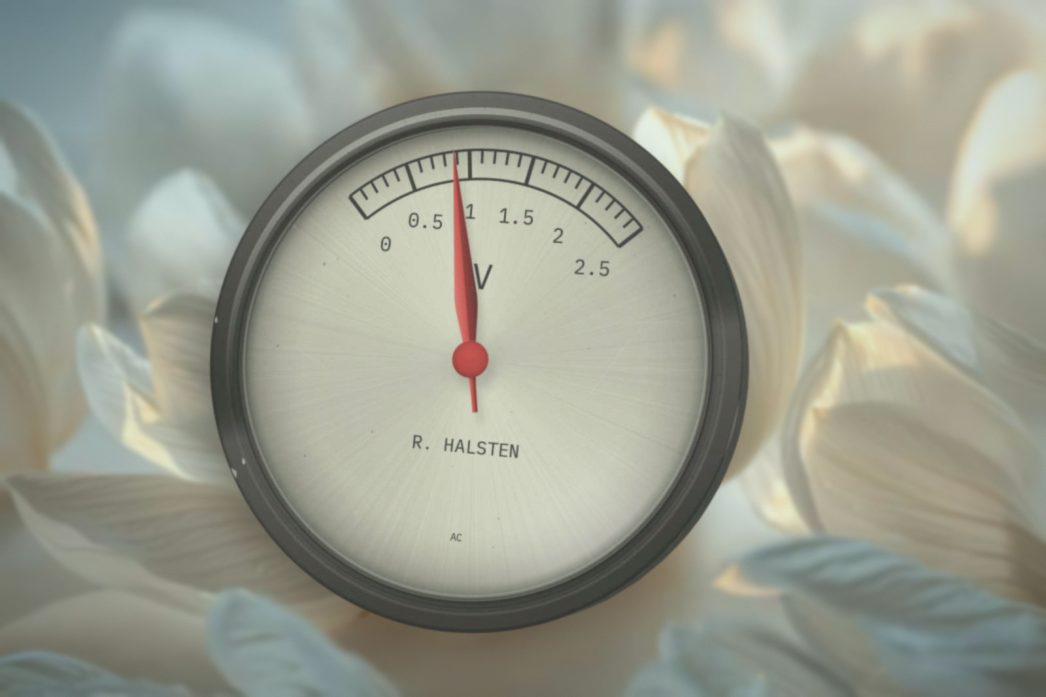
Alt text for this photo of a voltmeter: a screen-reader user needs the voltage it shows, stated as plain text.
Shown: 0.9 V
